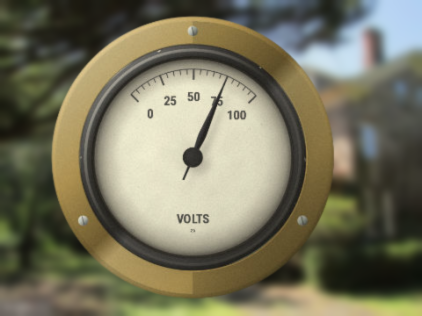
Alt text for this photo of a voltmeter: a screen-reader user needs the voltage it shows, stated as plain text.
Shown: 75 V
